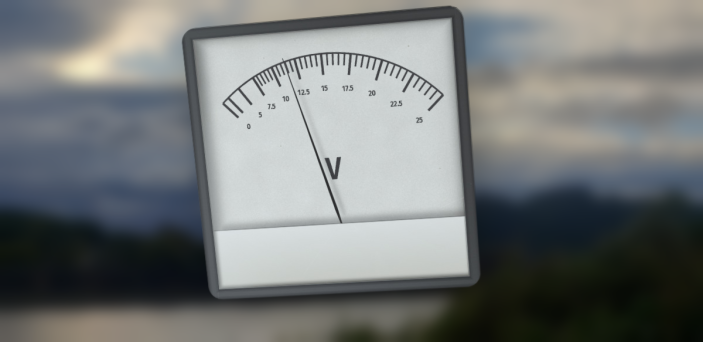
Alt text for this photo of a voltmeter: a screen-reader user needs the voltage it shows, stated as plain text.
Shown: 11.5 V
